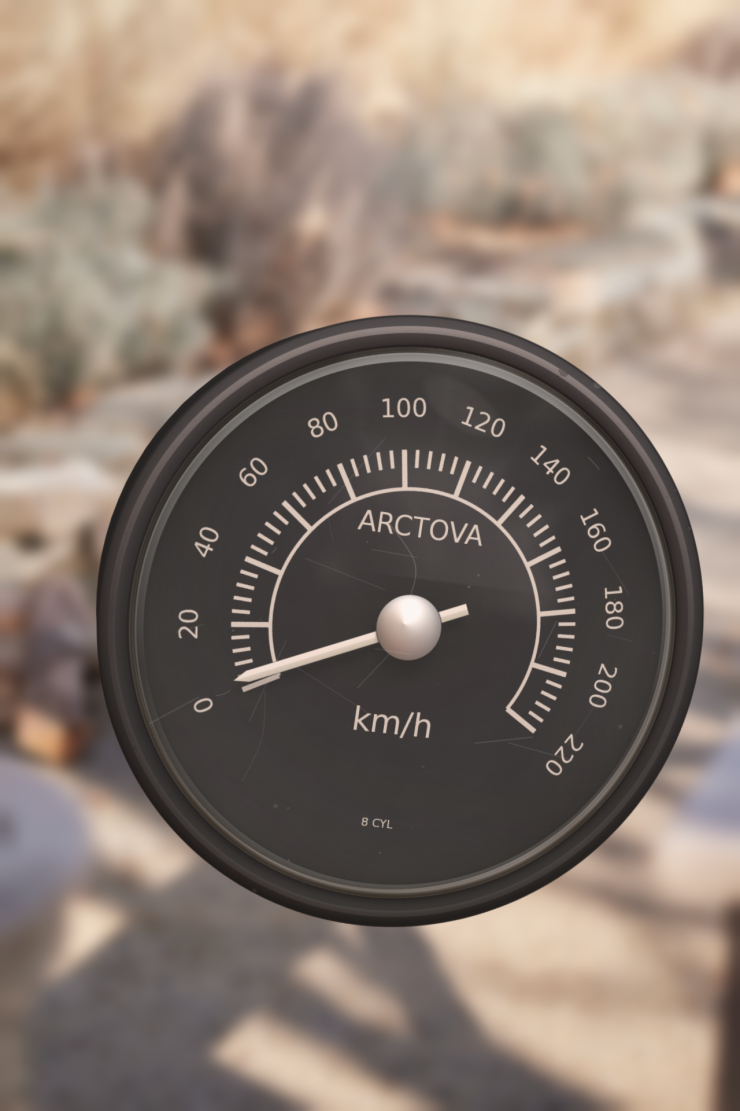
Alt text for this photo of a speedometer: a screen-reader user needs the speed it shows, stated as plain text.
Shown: 4 km/h
